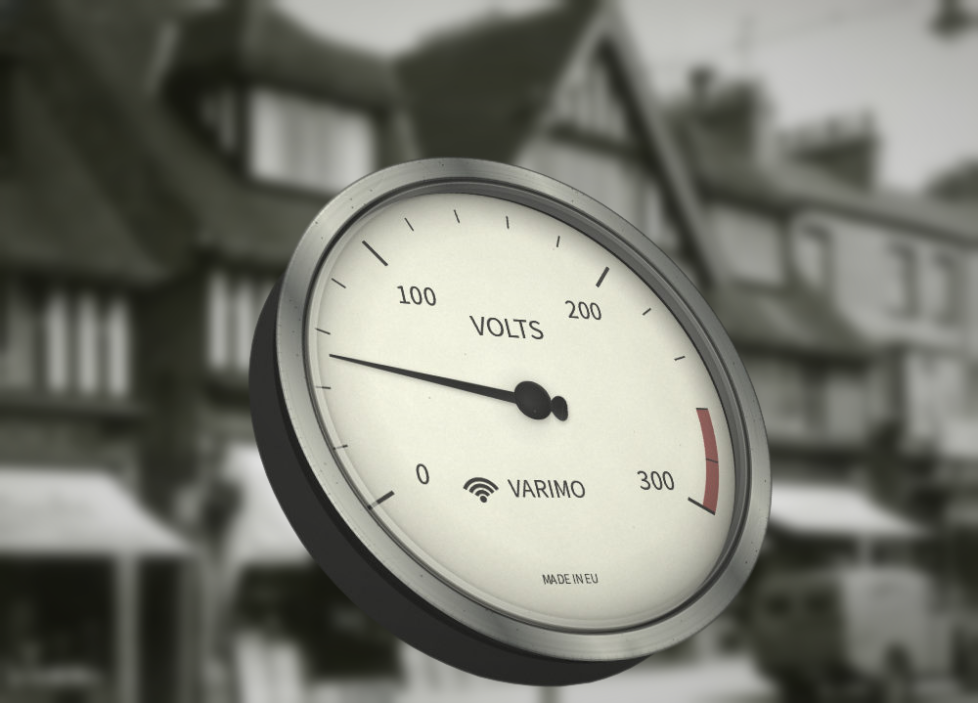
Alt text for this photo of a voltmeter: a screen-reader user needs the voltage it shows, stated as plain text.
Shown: 50 V
